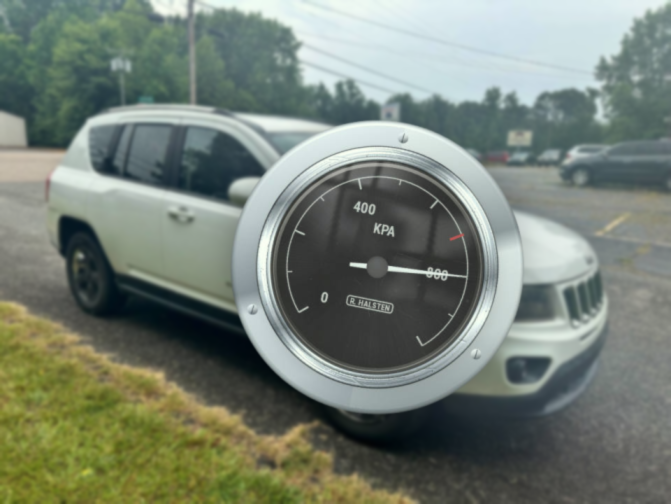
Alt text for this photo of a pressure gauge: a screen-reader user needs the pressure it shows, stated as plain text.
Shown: 800 kPa
